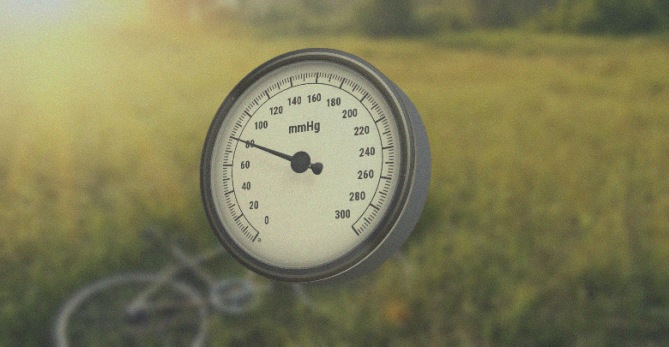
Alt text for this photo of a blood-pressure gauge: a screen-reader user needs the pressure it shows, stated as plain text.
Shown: 80 mmHg
